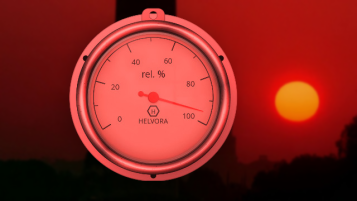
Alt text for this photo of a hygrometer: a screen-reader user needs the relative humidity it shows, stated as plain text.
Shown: 95 %
